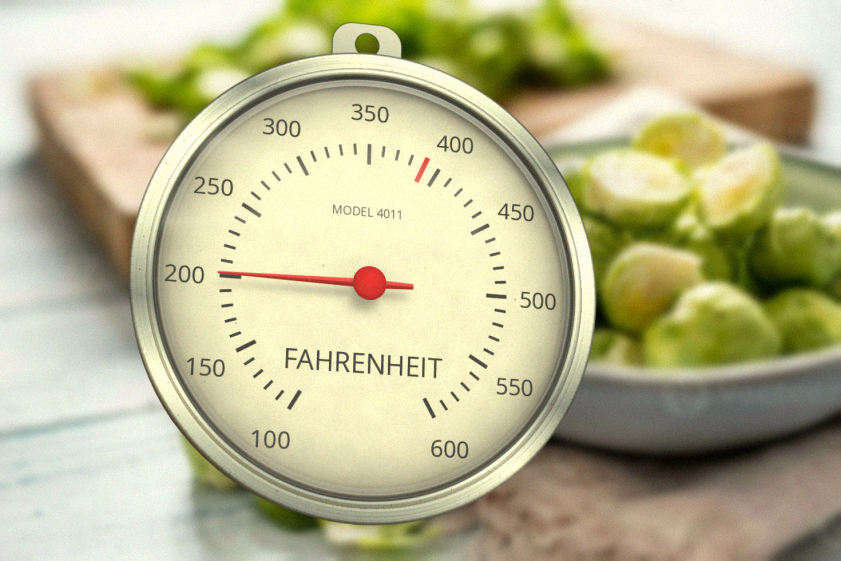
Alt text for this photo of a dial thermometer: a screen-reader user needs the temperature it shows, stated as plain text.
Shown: 200 °F
